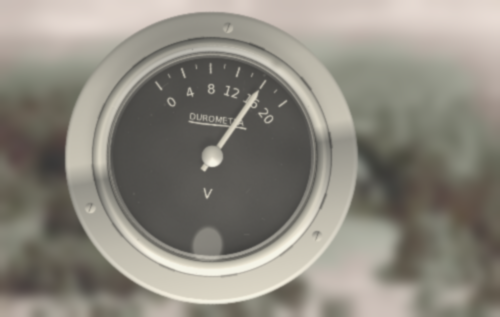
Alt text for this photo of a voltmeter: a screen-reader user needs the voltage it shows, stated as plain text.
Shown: 16 V
